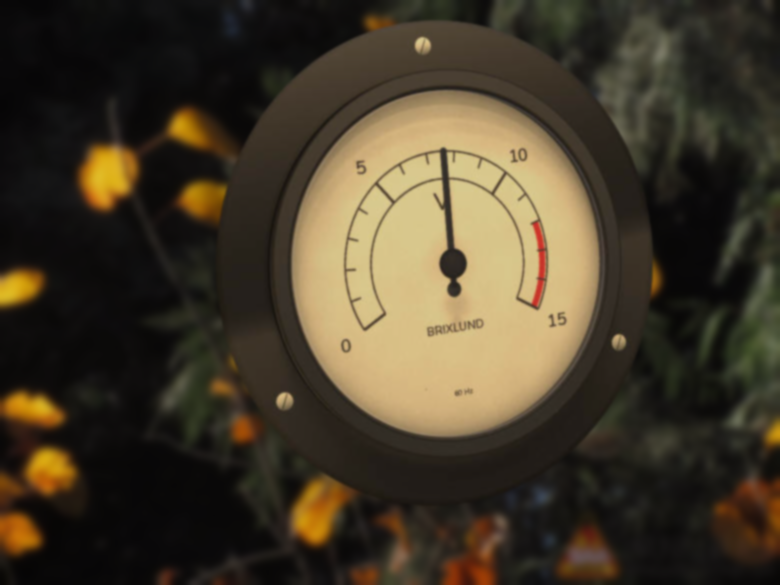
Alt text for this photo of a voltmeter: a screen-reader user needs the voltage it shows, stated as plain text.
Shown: 7.5 V
